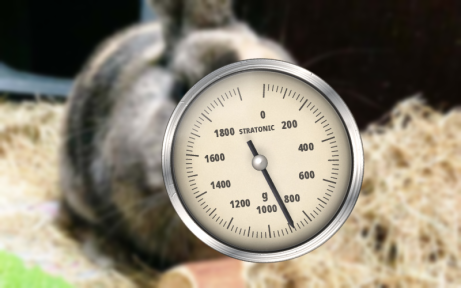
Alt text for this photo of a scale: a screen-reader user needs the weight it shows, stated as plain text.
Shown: 880 g
